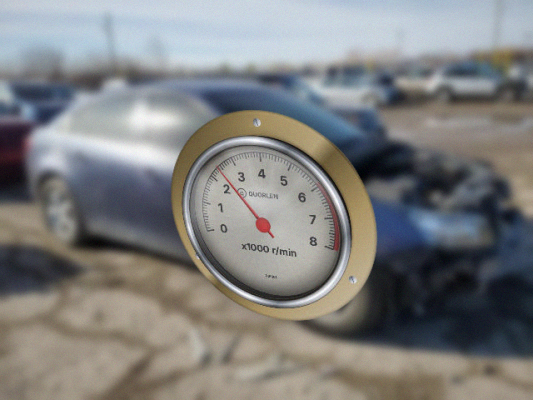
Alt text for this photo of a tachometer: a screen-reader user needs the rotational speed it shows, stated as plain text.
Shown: 2500 rpm
